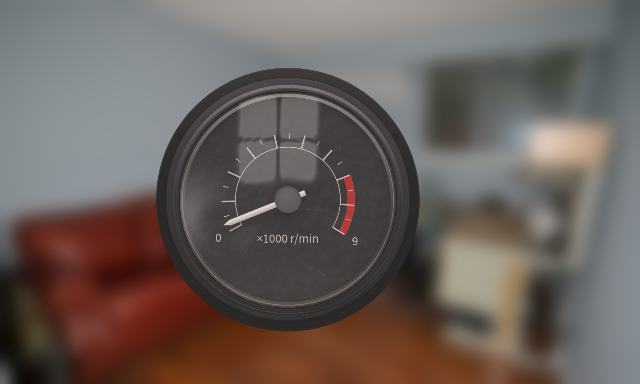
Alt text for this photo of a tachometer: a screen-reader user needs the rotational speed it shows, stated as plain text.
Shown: 250 rpm
